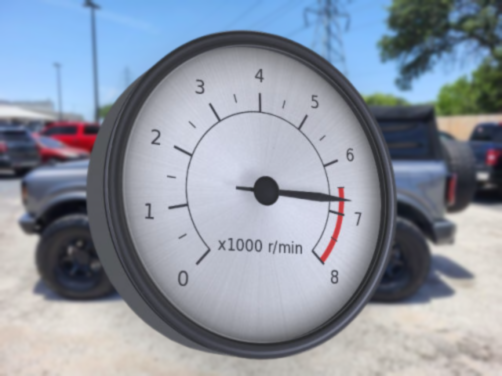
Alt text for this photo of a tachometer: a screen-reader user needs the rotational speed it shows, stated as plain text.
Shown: 6750 rpm
